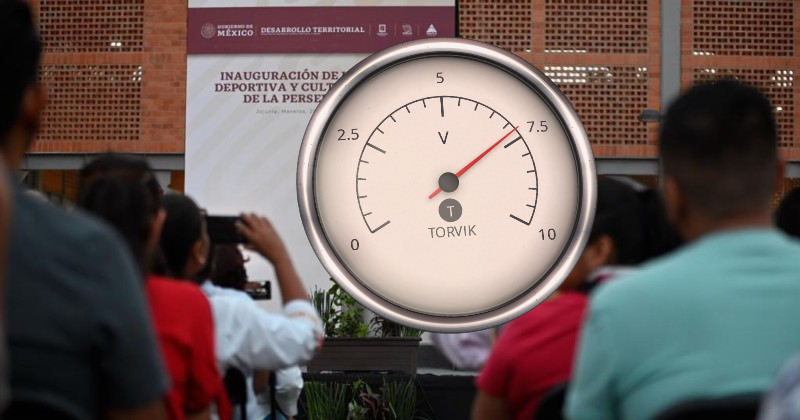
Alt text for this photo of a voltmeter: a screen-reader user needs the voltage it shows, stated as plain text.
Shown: 7.25 V
